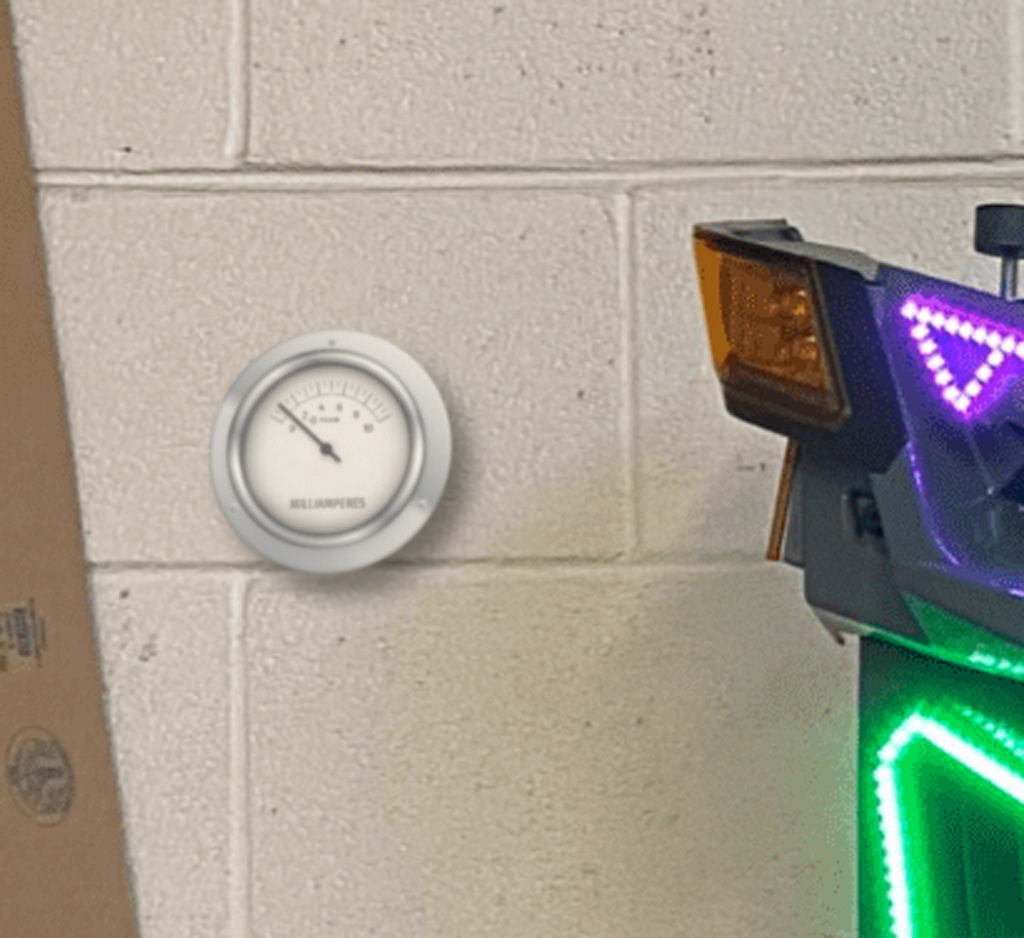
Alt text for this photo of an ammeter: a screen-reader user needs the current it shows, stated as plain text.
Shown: 1 mA
